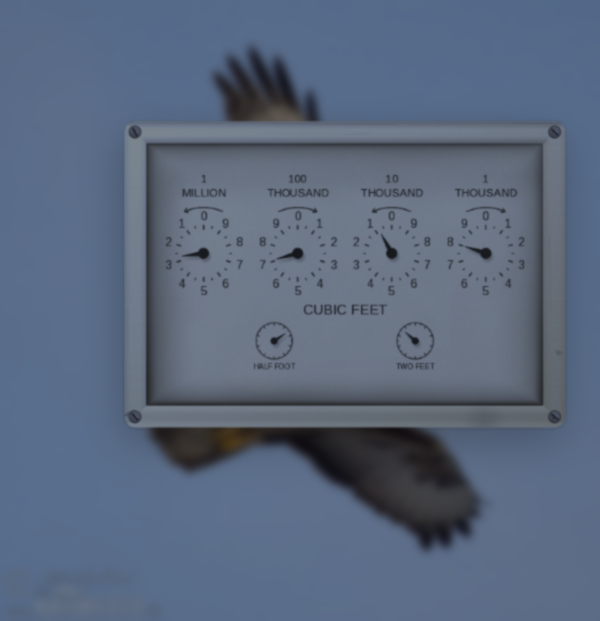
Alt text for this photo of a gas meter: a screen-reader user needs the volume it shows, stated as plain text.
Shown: 270800 ft³
